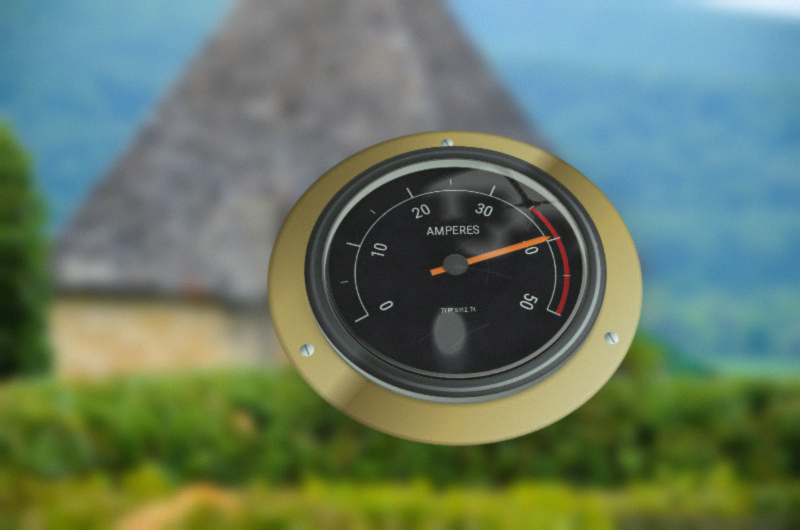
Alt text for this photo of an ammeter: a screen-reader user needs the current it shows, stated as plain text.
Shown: 40 A
